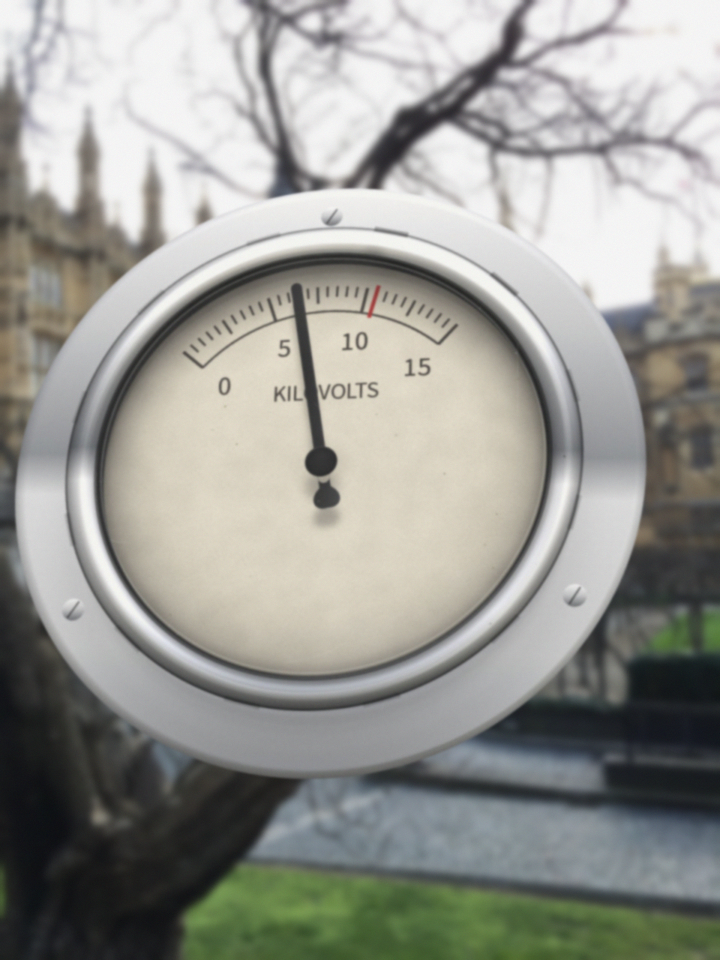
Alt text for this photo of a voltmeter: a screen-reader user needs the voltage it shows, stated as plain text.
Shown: 6.5 kV
